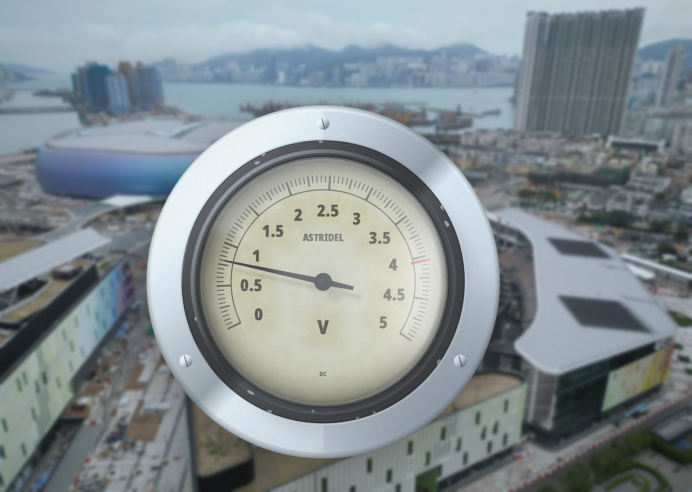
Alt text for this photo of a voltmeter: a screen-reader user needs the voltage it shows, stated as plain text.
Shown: 0.8 V
